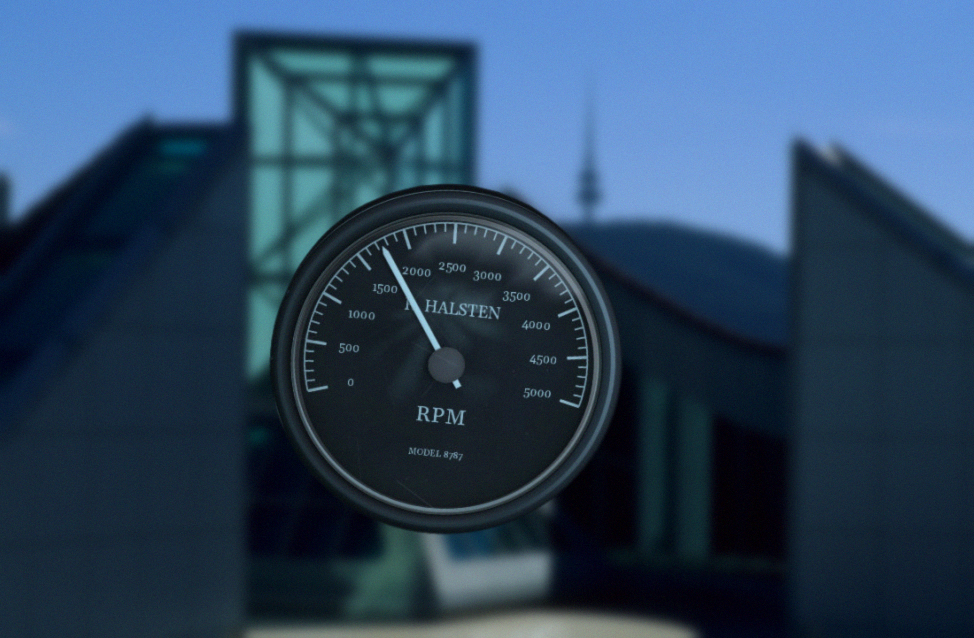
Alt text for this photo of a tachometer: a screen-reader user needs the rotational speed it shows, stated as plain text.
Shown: 1750 rpm
